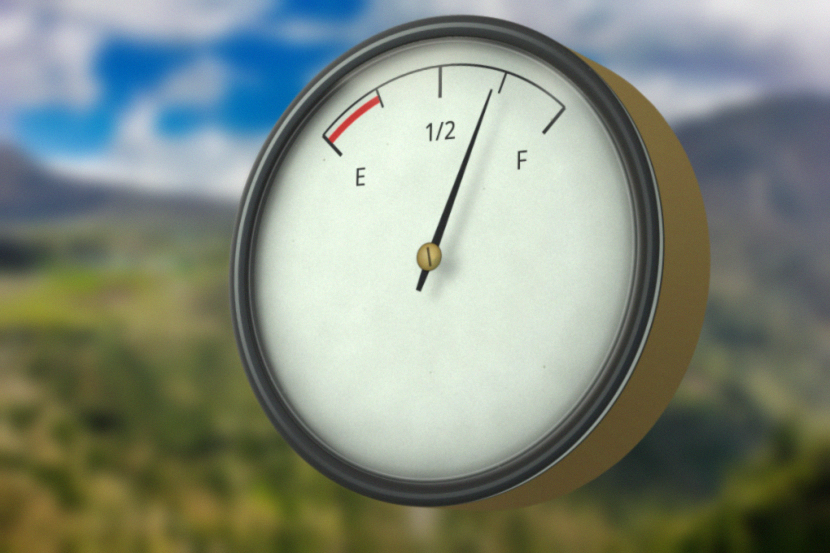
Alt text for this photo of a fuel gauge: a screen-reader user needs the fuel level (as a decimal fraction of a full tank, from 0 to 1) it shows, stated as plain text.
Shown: 0.75
